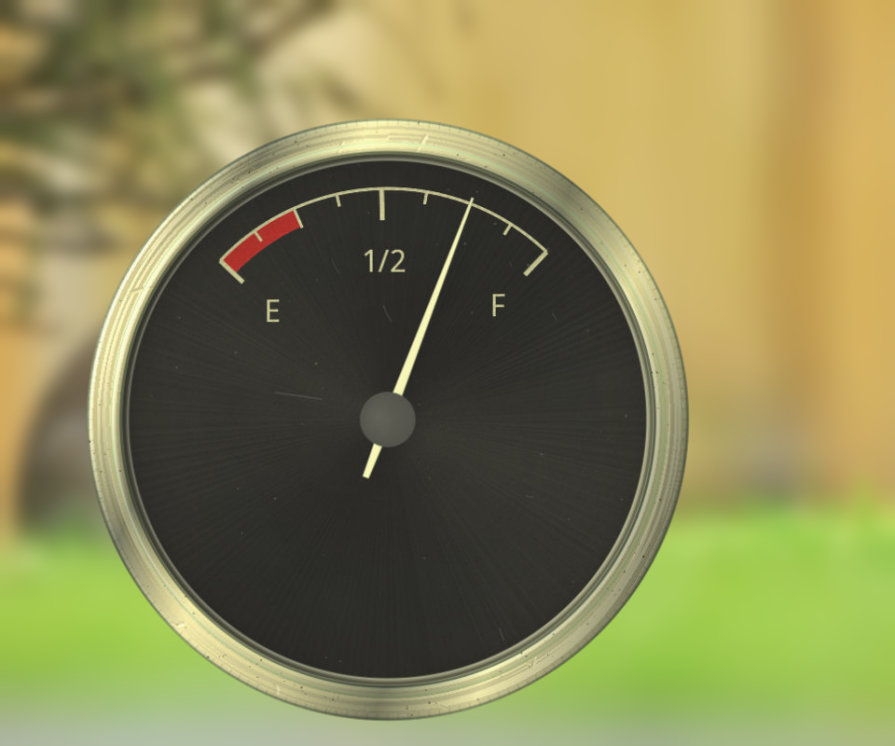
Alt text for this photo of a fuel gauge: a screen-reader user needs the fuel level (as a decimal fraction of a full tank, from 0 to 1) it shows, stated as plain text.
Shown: 0.75
